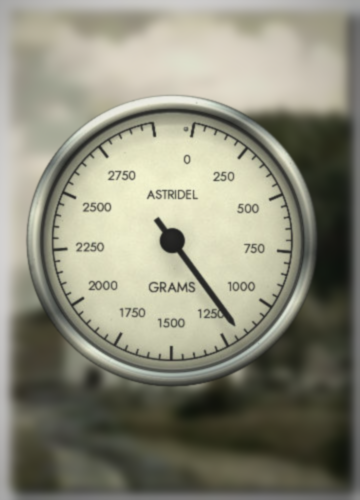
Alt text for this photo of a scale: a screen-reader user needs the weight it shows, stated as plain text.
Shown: 1175 g
